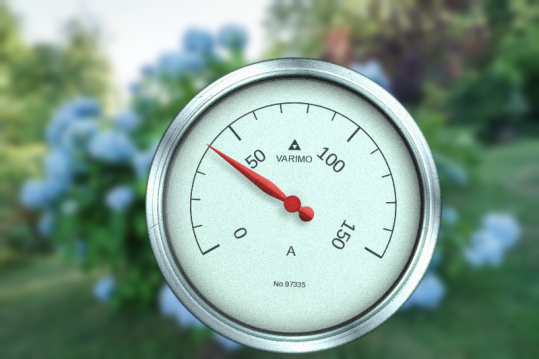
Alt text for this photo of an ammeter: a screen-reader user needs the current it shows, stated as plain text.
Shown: 40 A
